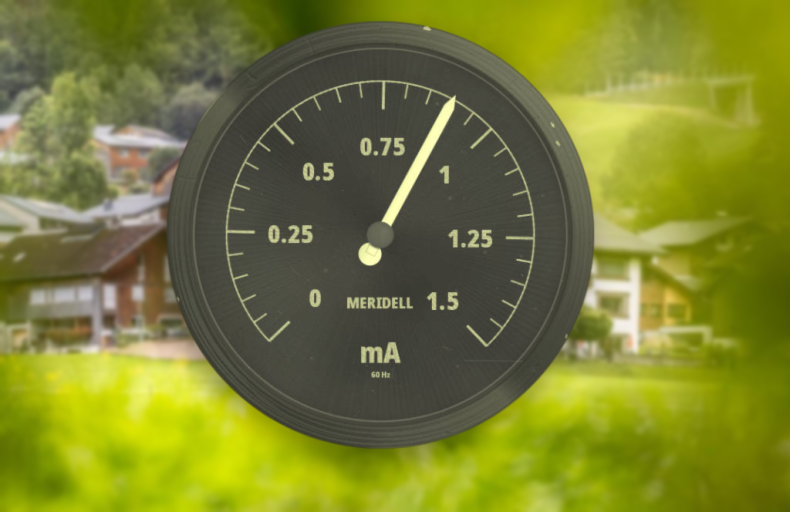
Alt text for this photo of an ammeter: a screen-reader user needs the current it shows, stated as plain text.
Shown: 0.9 mA
